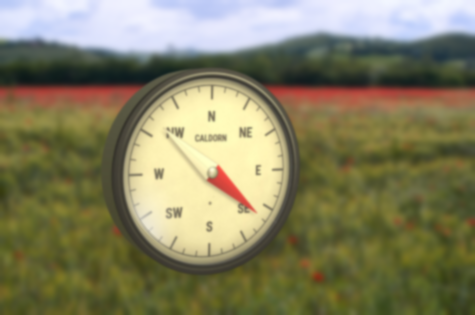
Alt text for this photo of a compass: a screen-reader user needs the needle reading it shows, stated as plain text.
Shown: 130 °
